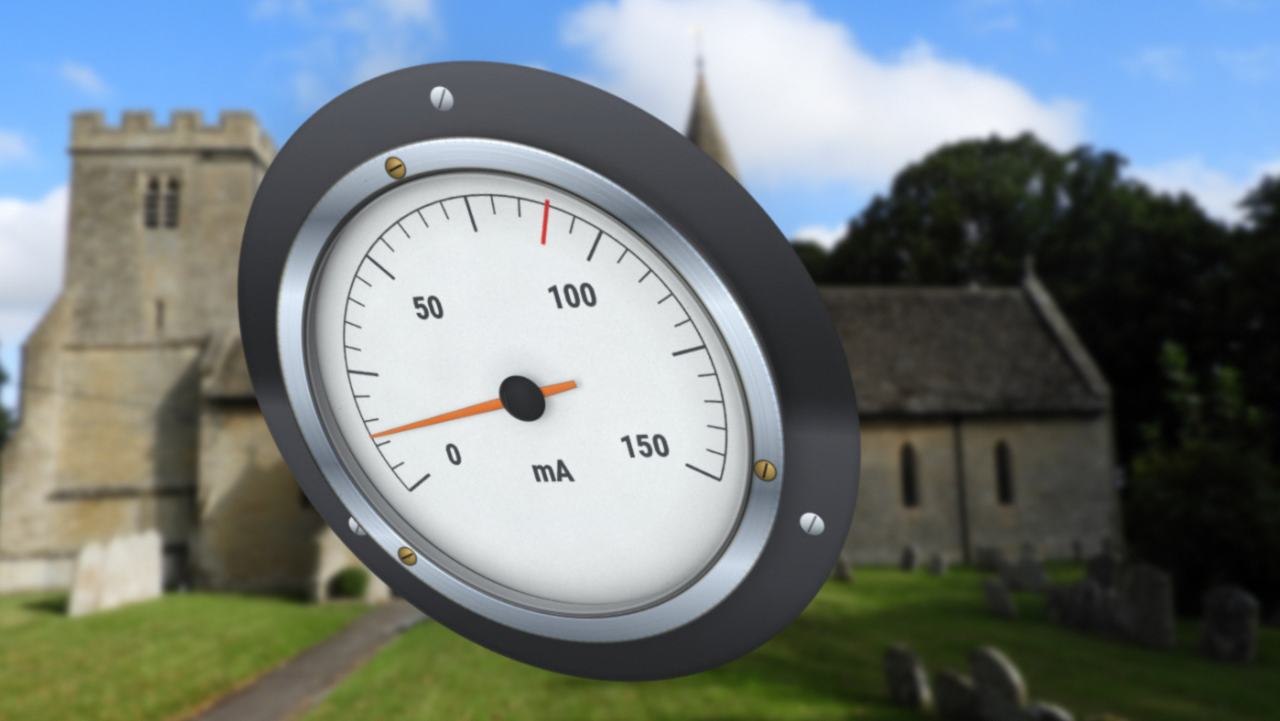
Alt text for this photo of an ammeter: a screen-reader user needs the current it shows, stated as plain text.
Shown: 12.5 mA
